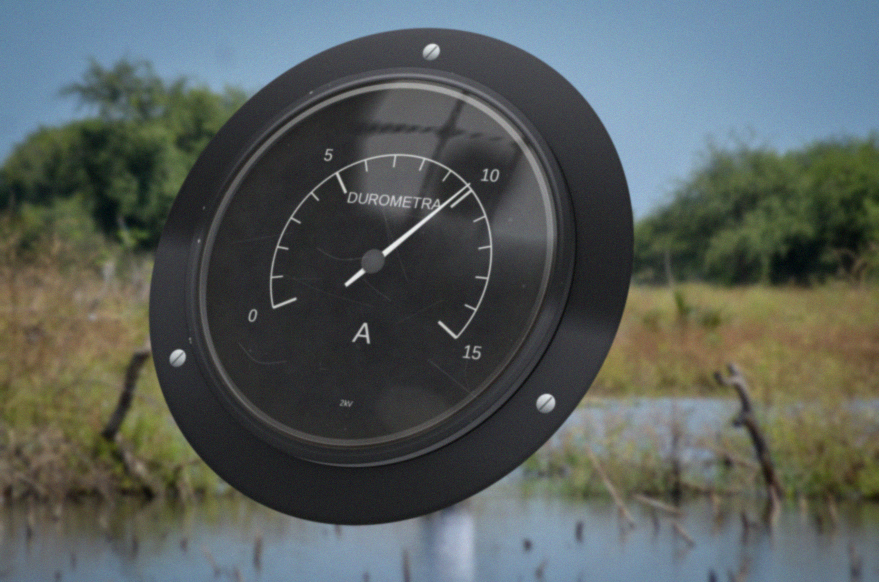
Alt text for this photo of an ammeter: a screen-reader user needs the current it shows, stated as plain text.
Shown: 10 A
